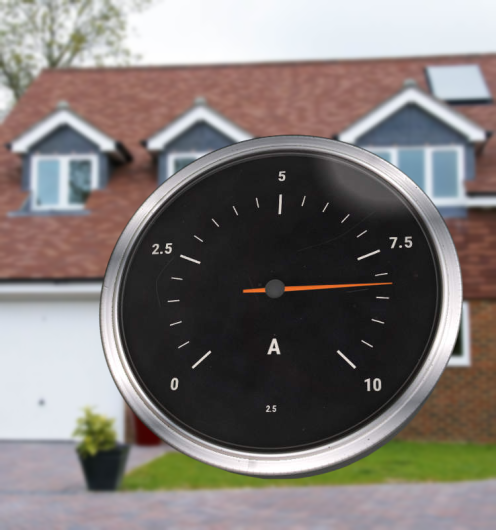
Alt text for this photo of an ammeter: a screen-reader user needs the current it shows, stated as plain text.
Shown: 8.25 A
